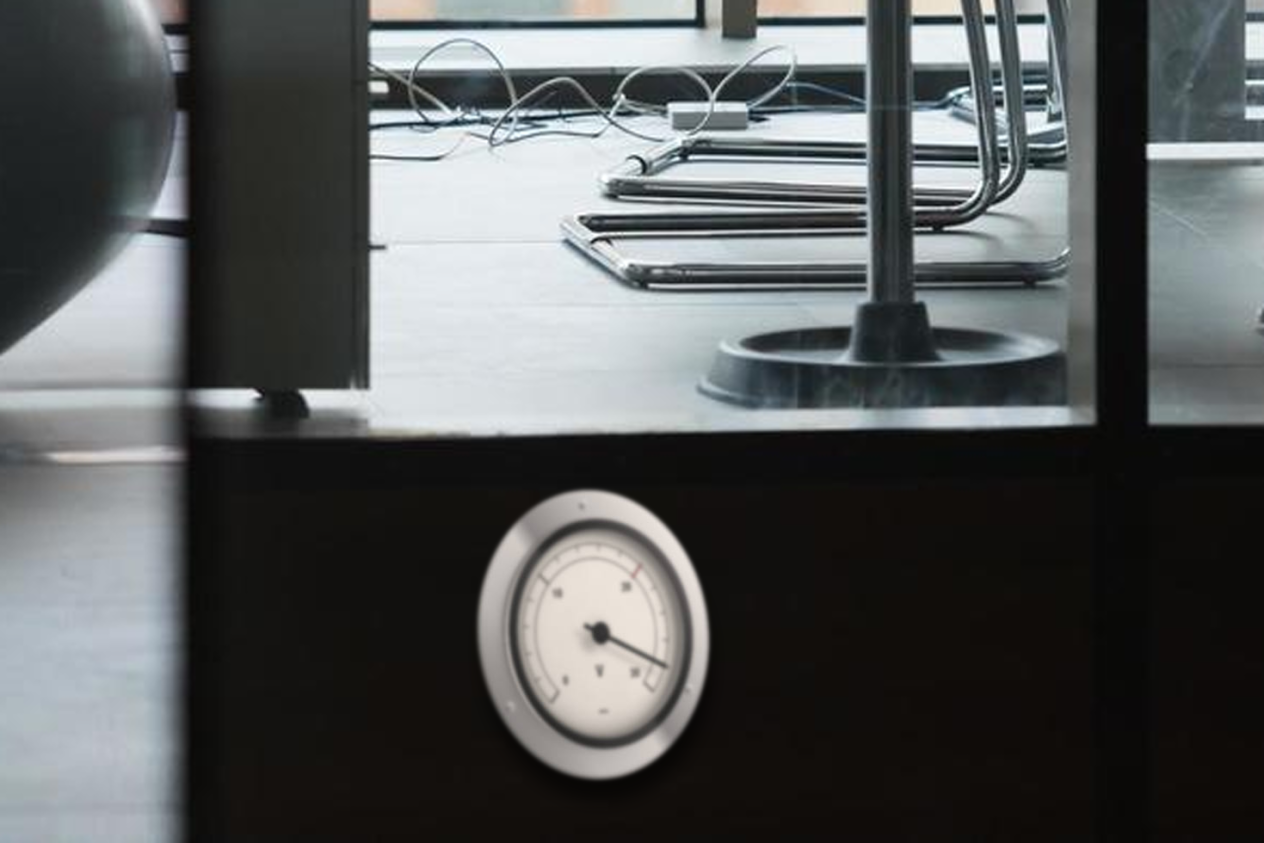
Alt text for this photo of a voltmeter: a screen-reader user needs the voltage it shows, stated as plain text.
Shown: 28 V
